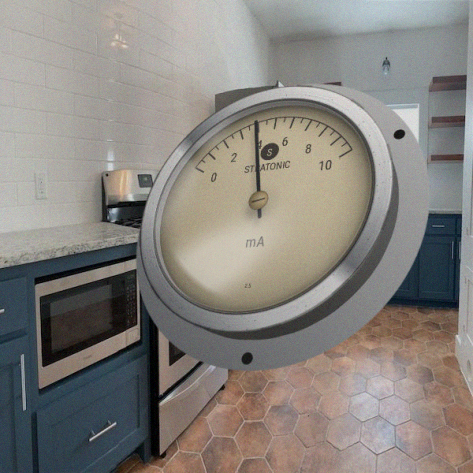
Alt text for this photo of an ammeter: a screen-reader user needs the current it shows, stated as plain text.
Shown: 4 mA
